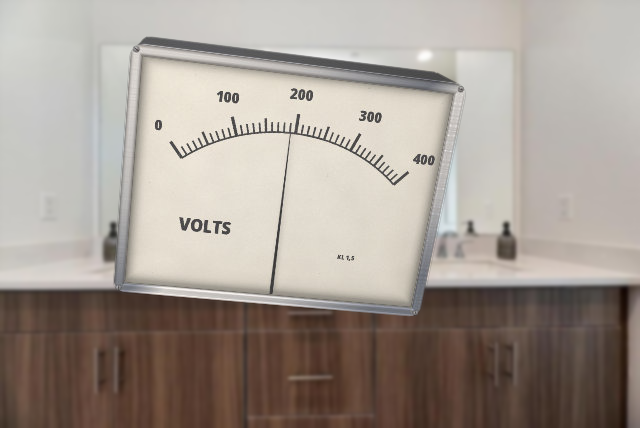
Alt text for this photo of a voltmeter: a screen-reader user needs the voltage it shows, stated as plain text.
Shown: 190 V
